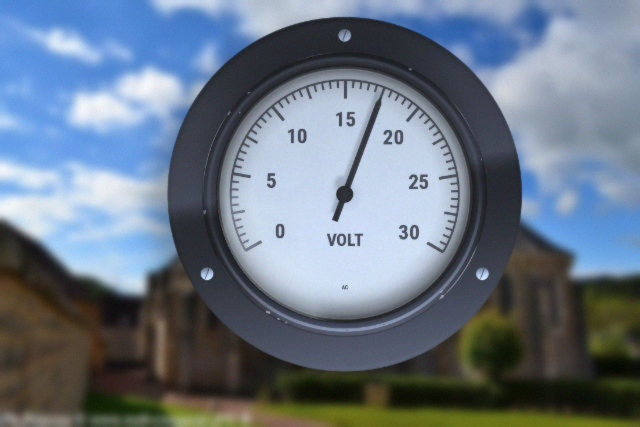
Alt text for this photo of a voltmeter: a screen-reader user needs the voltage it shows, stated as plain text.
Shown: 17.5 V
